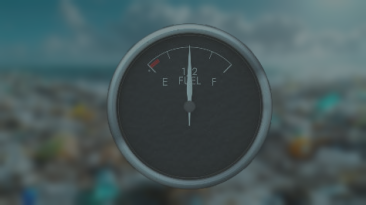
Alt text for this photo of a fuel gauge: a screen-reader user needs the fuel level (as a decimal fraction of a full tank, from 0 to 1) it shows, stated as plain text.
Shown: 0.5
